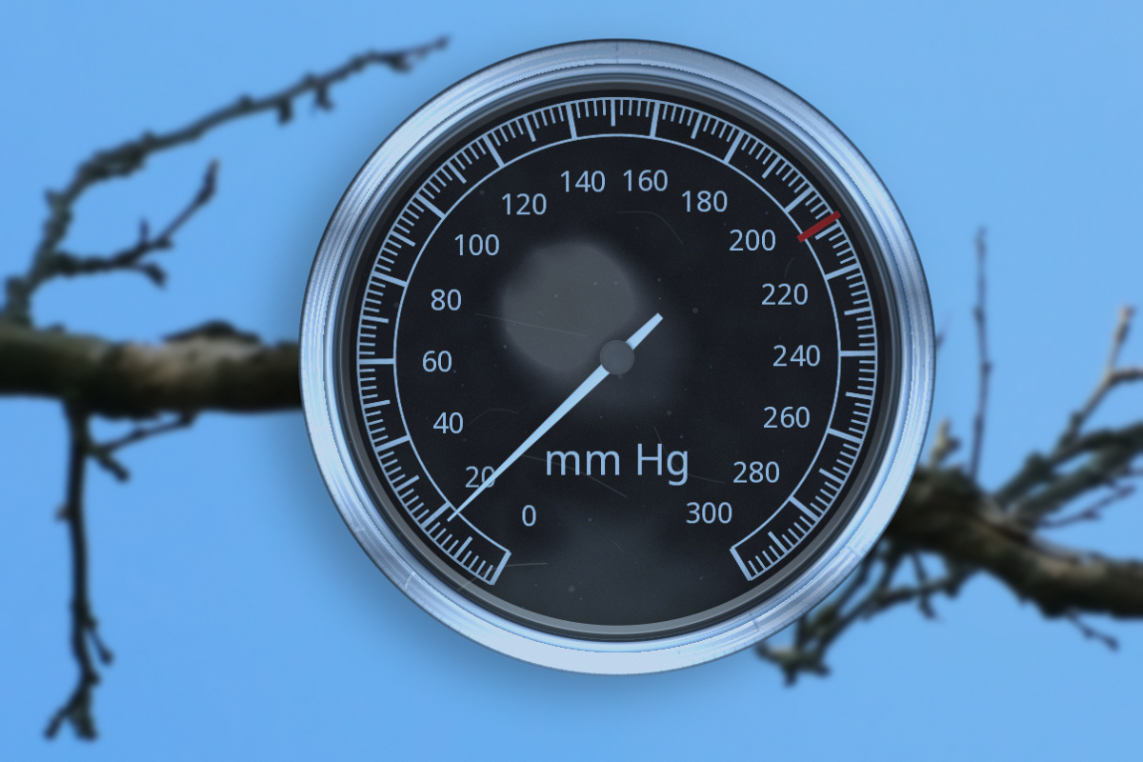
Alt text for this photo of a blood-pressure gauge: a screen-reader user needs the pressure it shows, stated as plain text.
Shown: 17 mmHg
